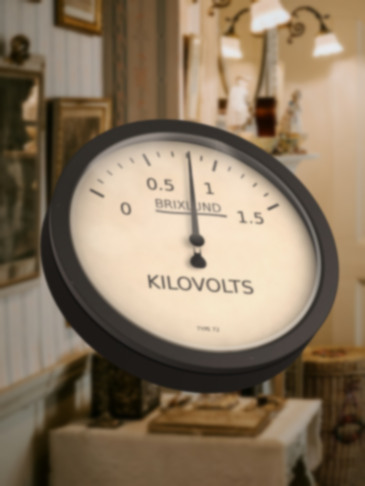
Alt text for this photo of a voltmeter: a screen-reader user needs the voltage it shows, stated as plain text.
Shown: 0.8 kV
